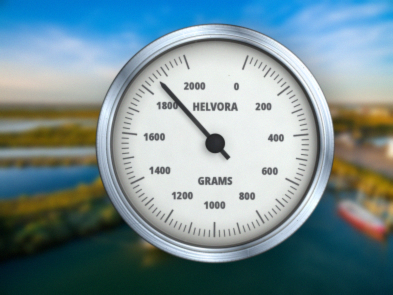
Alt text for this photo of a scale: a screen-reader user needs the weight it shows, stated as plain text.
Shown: 1860 g
